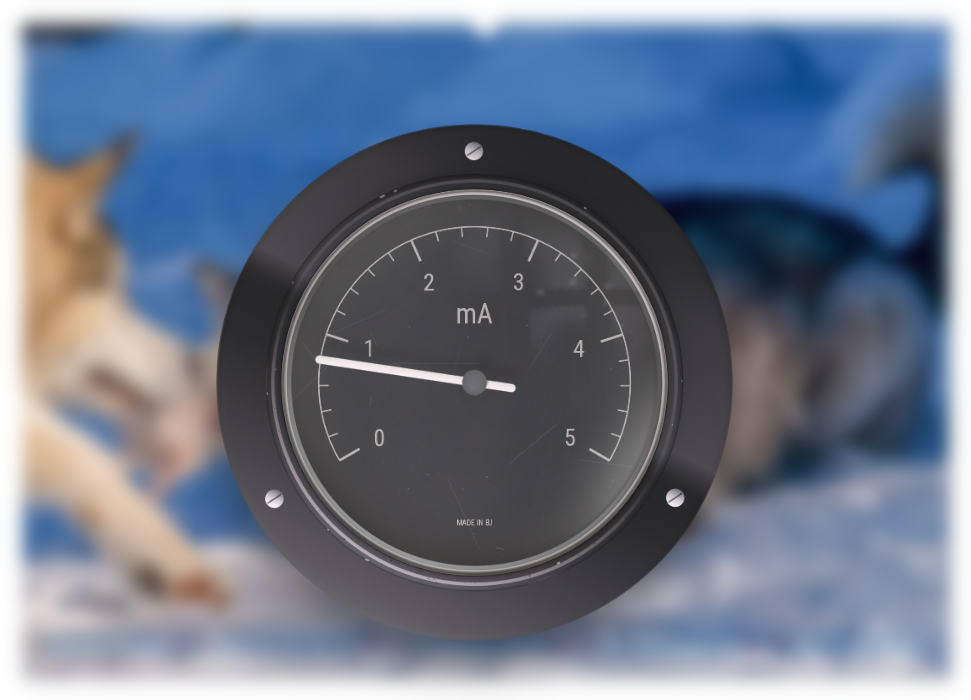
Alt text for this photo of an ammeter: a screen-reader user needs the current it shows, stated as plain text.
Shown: 0.8 mA
